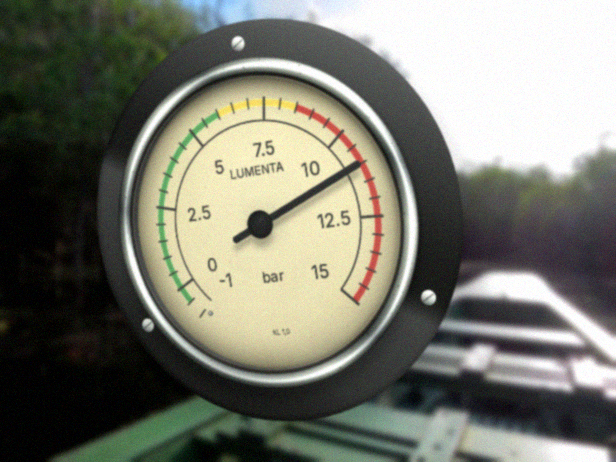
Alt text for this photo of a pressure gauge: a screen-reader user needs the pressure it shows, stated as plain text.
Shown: 11 bar
